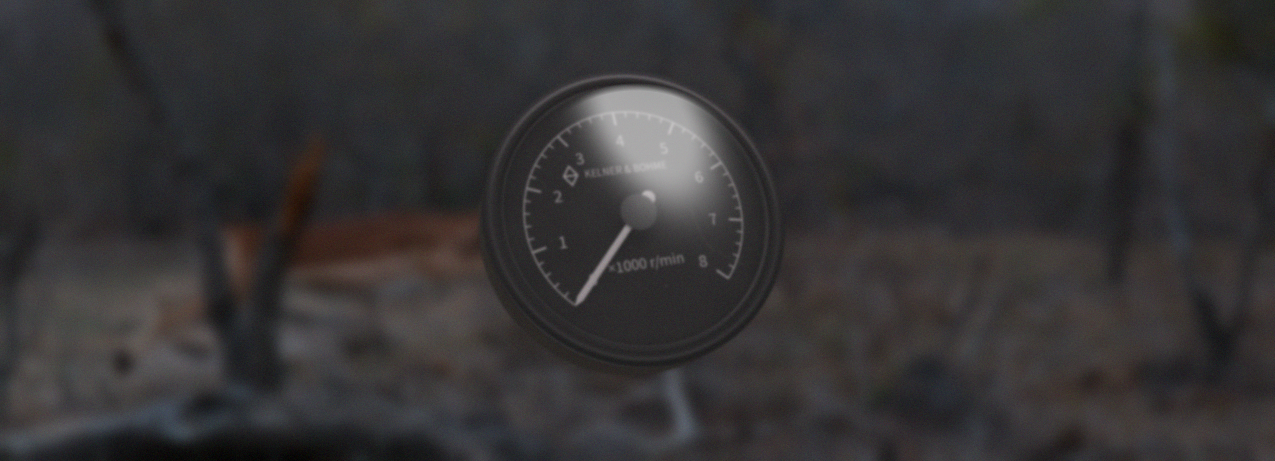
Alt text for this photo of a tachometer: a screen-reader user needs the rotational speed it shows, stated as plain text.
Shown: 0 rpm
